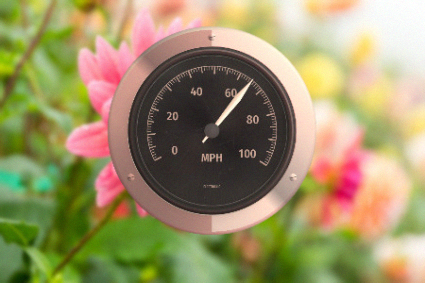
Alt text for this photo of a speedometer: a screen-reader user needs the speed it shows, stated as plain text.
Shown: 65 mph
